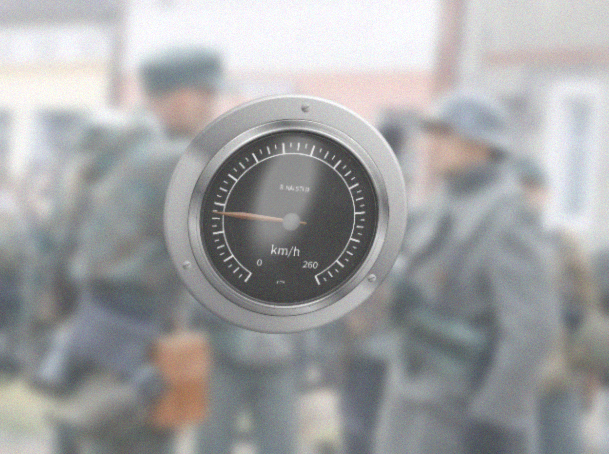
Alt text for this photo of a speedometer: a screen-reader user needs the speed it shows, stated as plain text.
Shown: 55 km/h
